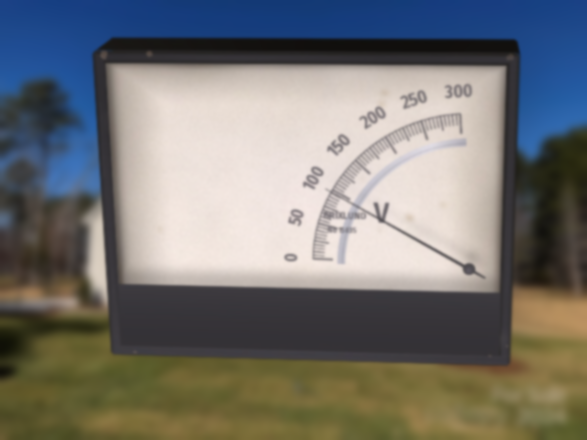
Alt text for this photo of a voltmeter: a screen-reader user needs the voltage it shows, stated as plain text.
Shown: 100 V
